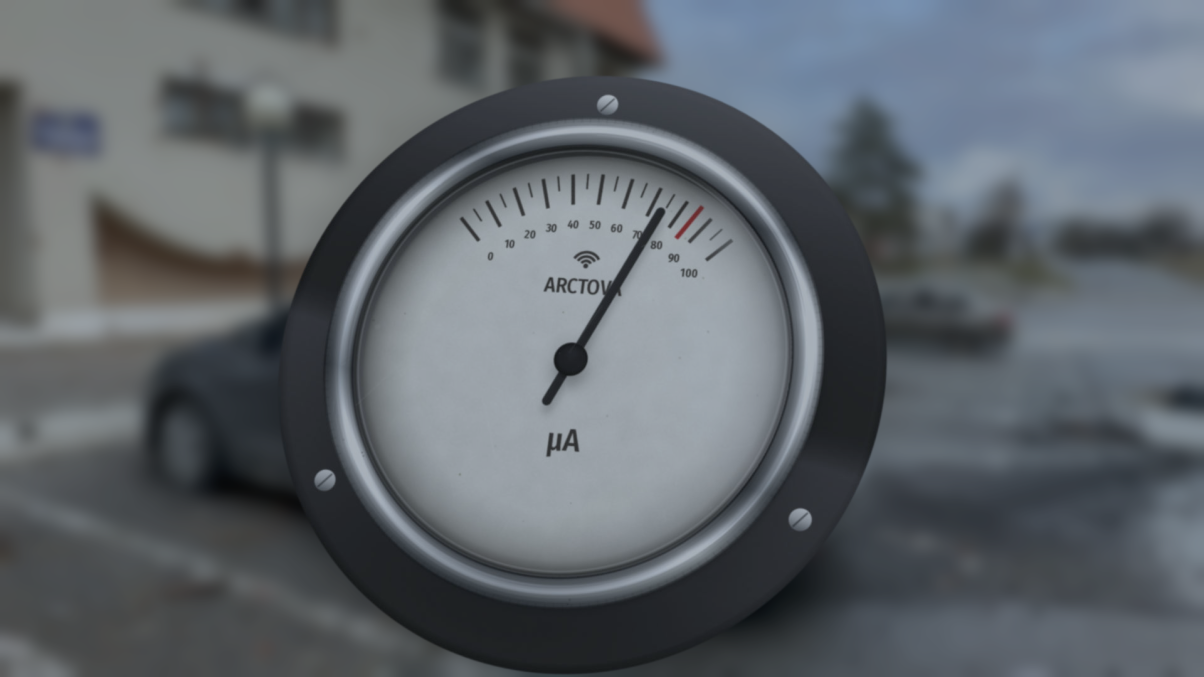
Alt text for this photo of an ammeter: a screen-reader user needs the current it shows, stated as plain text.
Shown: 75 µA
